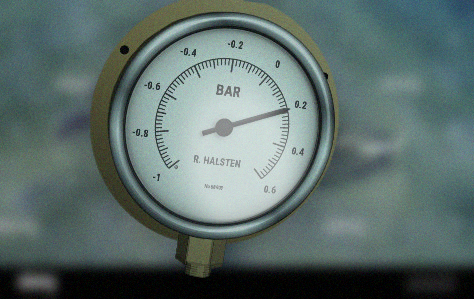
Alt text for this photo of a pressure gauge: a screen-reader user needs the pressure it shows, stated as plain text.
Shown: 0.2 bar
